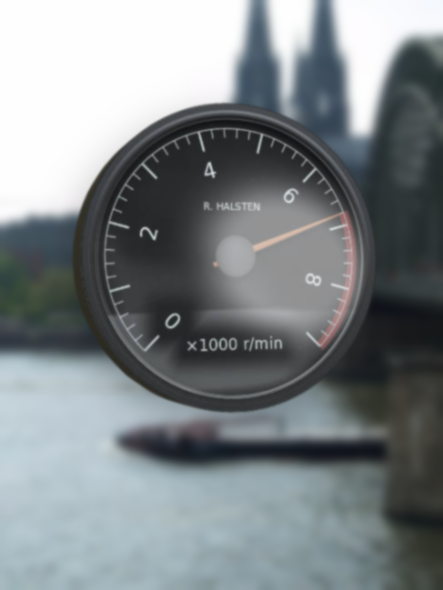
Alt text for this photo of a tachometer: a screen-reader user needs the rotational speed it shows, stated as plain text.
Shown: 6800 rpm
